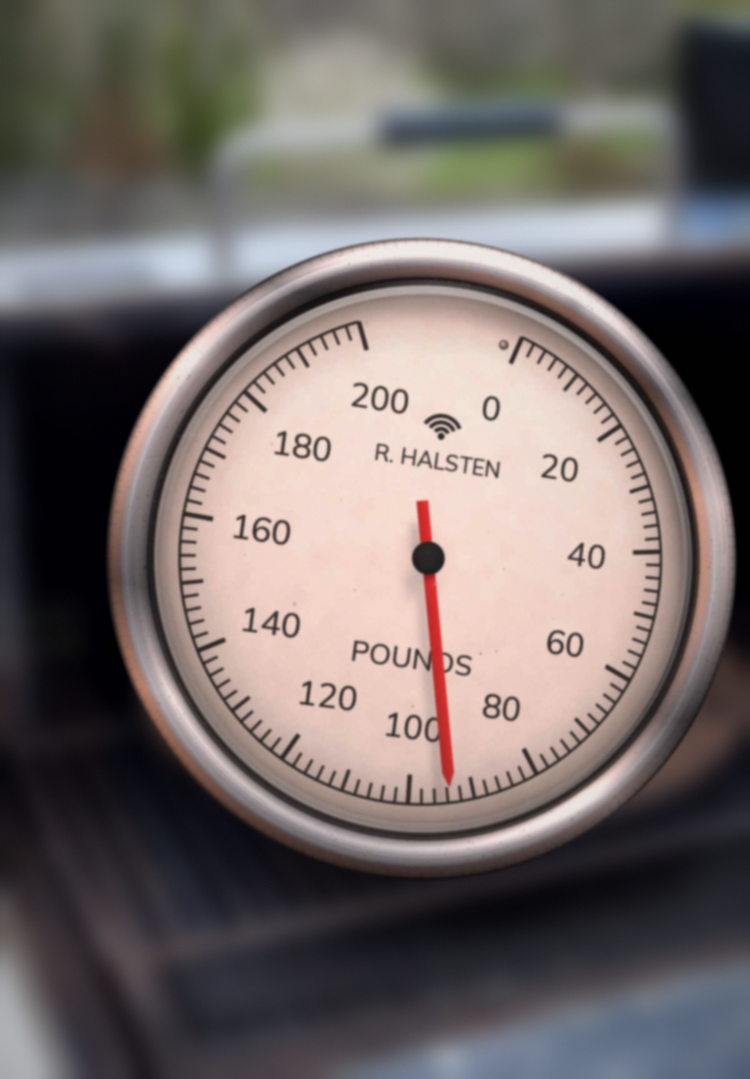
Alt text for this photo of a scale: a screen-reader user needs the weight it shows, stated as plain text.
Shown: 94 lb
